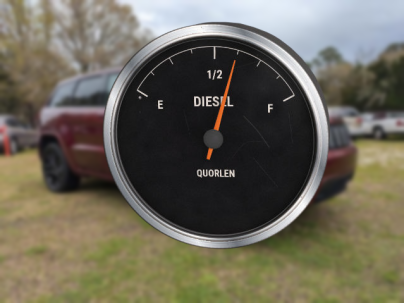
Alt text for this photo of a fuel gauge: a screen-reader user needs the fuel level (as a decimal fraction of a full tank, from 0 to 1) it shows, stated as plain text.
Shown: 0.625
